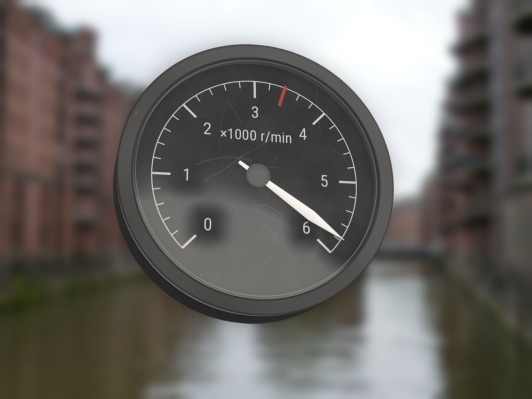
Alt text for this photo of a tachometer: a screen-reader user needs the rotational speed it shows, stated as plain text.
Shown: 5800 rpm
